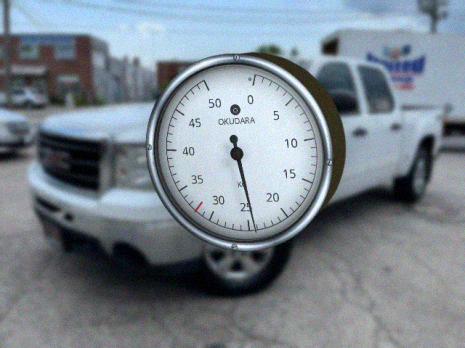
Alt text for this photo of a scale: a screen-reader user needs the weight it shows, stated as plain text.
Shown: 24 kg
